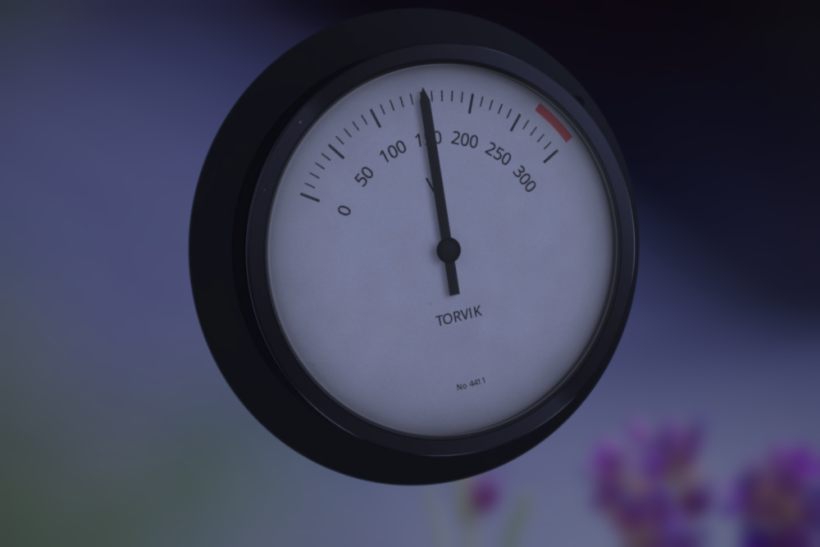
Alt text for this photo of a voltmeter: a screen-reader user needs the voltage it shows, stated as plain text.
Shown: 150 V
